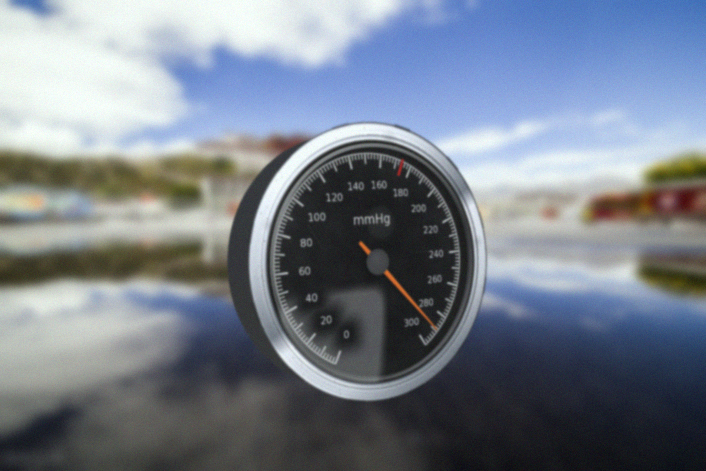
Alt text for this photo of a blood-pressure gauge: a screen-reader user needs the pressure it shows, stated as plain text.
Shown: 290 mmHg
